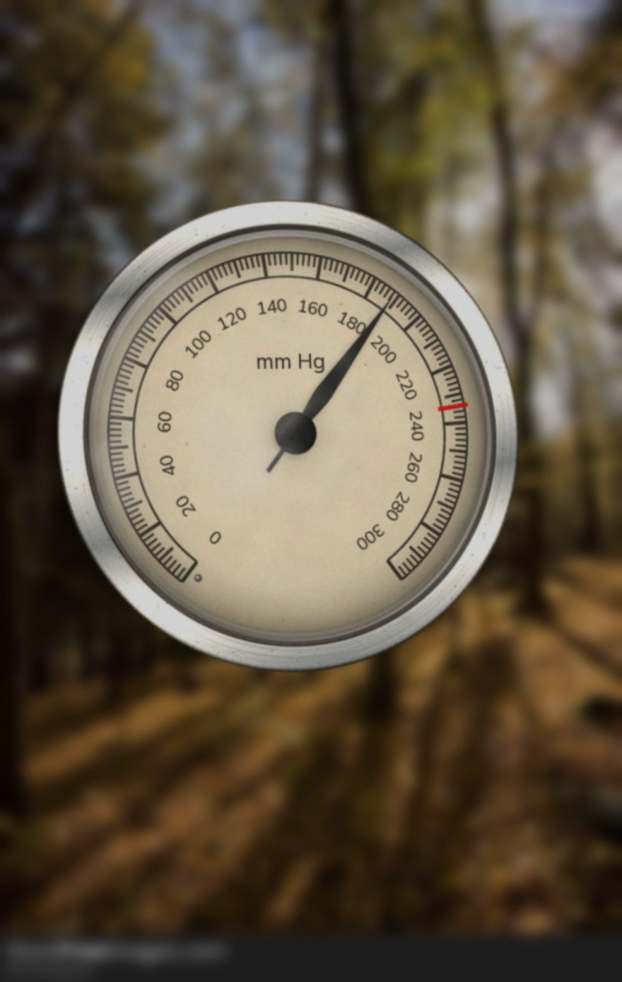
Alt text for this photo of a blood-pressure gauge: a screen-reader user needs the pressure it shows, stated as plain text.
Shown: 188 mmHg
